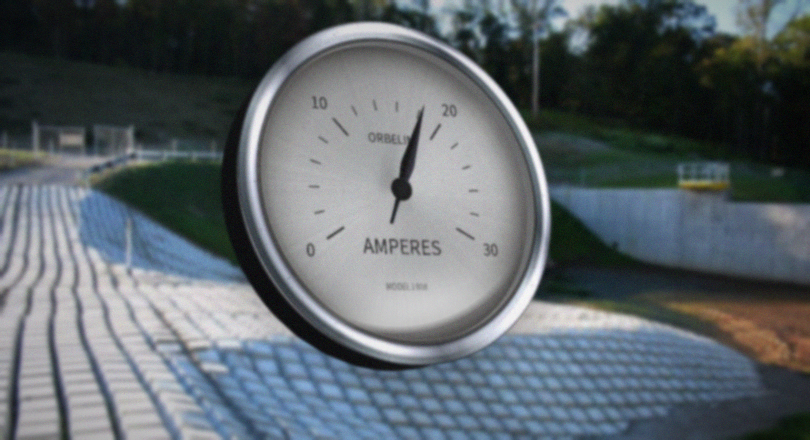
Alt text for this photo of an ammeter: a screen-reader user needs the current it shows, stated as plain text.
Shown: 18 A
